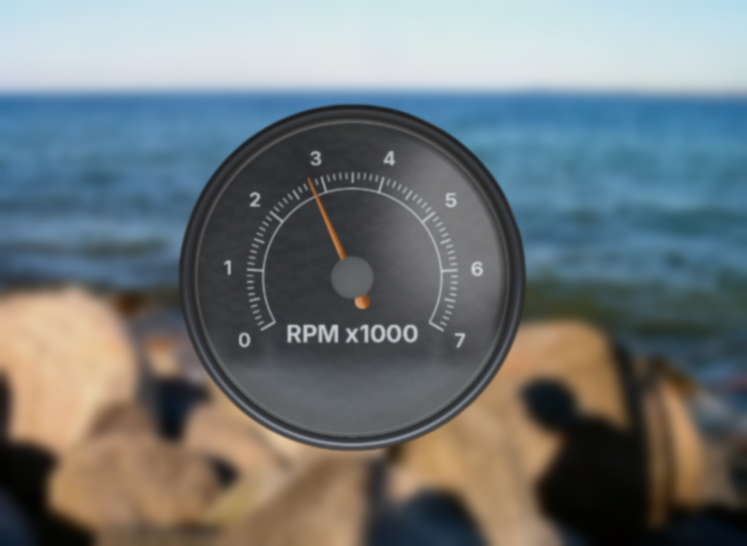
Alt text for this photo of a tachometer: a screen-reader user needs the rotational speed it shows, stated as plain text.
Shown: 2800 rpm
